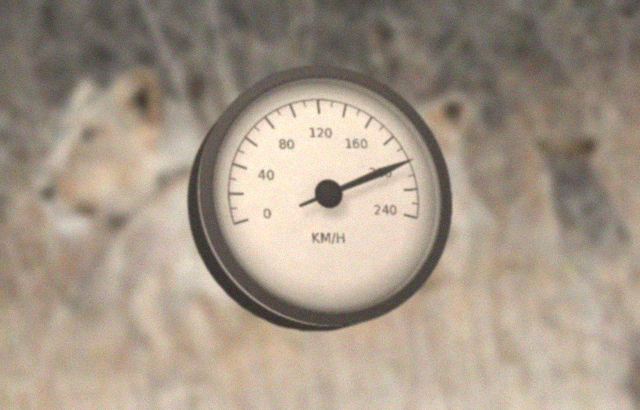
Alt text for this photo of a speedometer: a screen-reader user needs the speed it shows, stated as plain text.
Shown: 200 km/h
